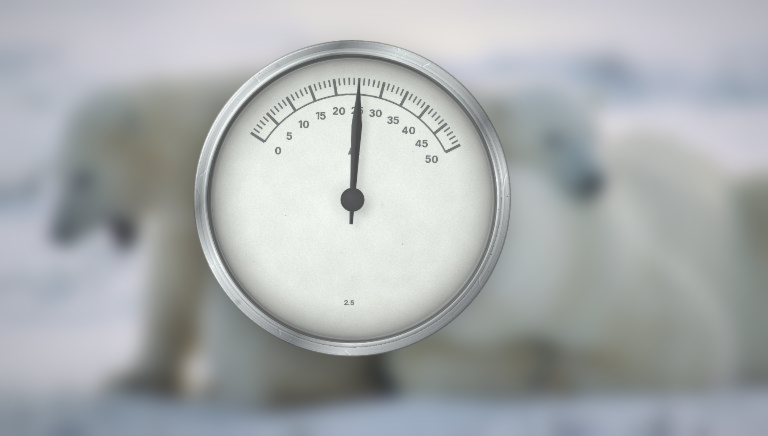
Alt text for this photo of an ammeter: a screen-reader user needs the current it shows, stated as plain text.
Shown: 25 A
